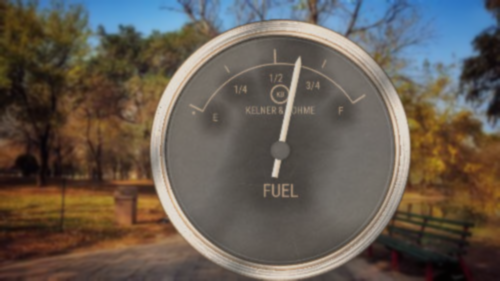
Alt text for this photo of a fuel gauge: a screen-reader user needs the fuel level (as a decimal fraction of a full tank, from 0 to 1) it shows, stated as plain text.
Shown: 0.625
